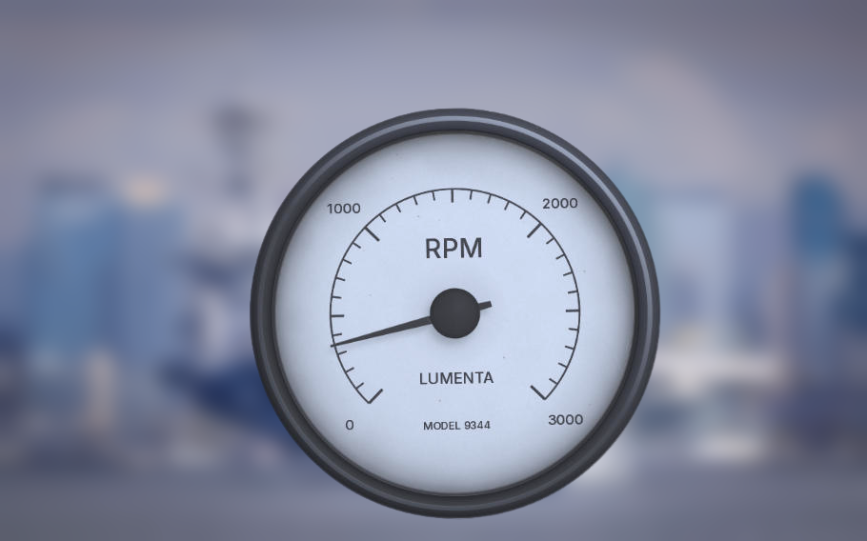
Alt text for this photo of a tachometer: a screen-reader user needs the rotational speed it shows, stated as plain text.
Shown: 350 rpm
